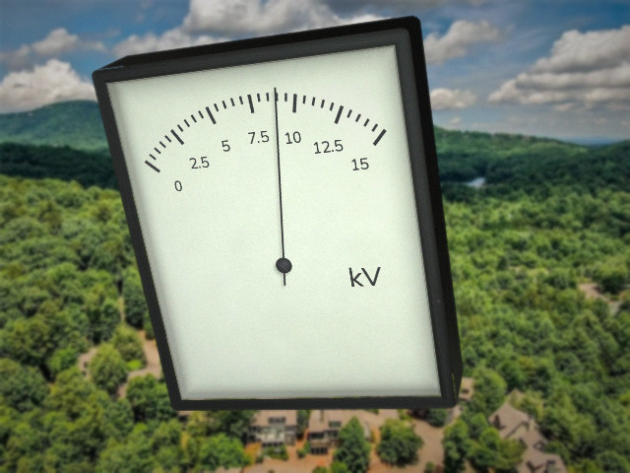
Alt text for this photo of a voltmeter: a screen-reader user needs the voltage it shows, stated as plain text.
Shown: 9 kV
